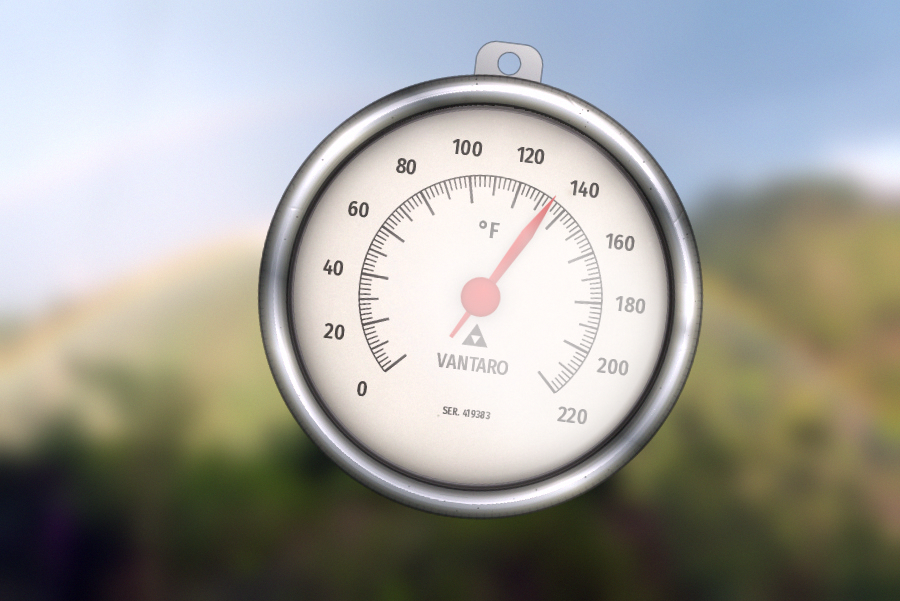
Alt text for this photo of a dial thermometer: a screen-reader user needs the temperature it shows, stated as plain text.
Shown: 134 °F
